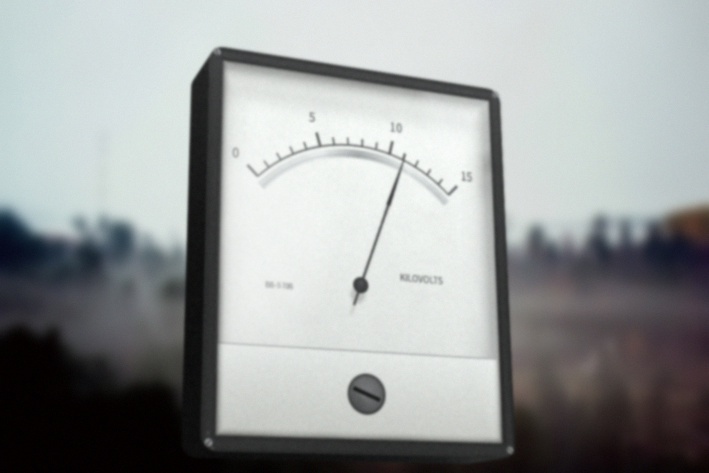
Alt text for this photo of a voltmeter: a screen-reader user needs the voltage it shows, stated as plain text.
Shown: 11 kV
